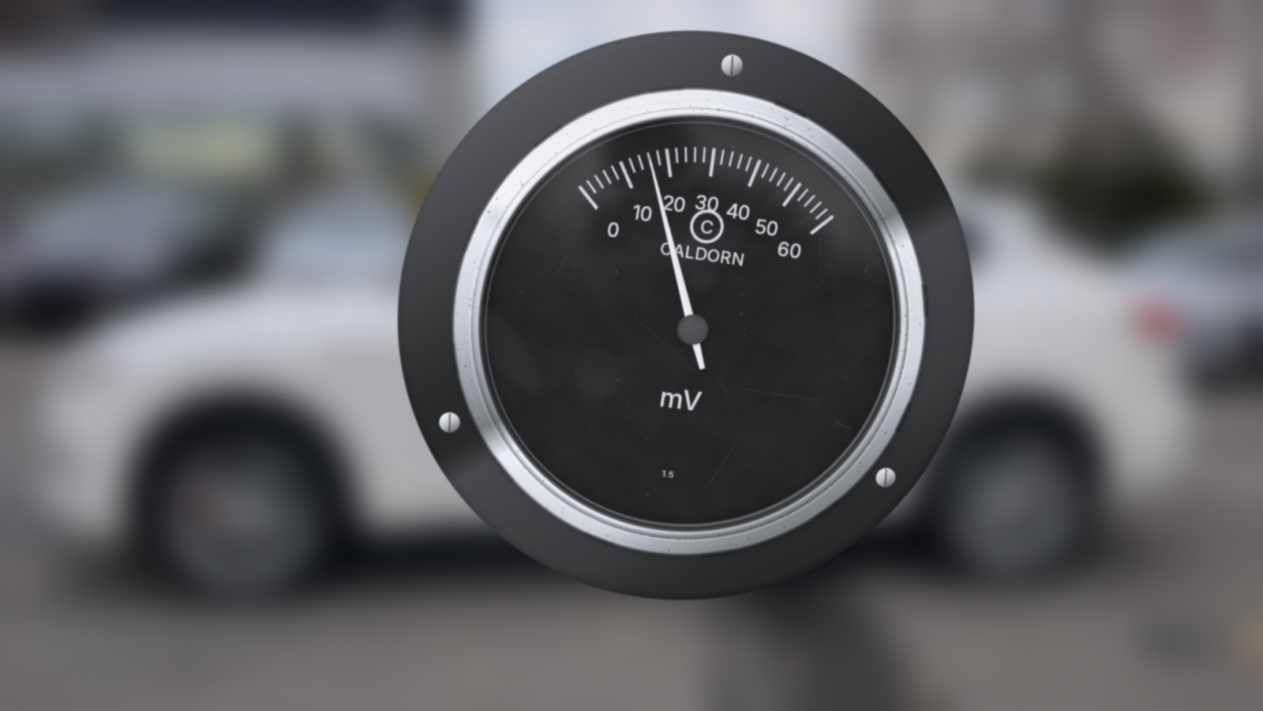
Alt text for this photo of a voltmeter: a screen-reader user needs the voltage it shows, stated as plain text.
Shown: 16 mV
